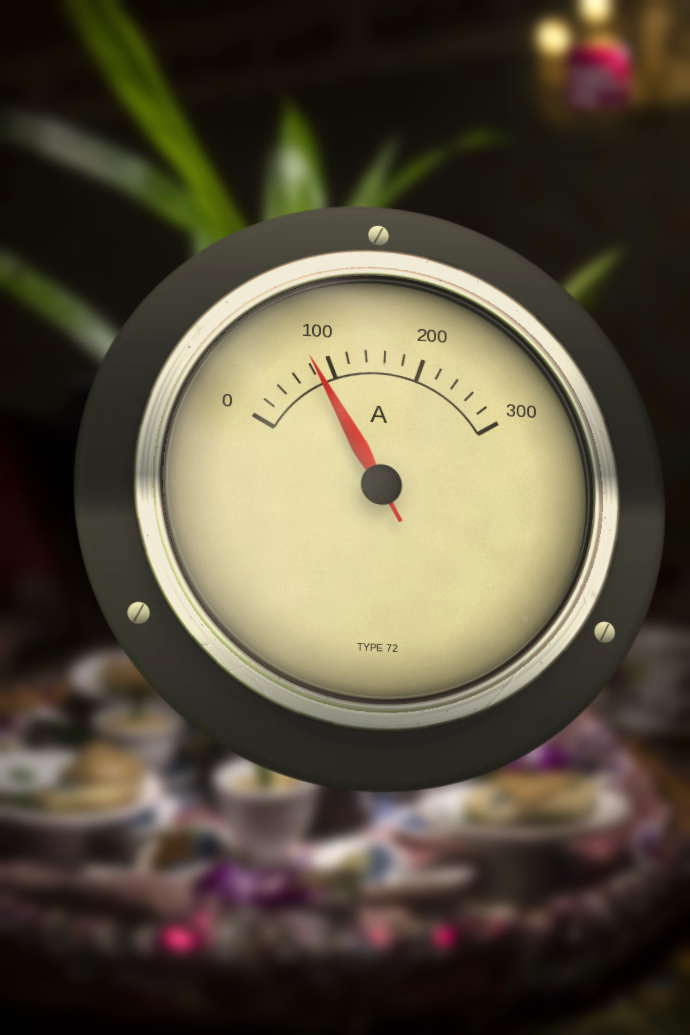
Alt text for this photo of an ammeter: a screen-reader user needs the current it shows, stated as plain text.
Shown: 80 A
